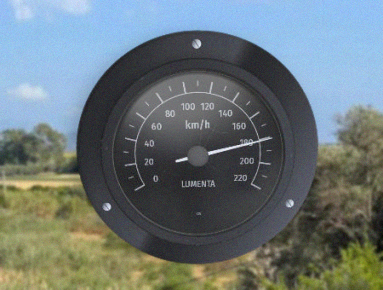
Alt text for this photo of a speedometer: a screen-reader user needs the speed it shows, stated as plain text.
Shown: 180 km/h
